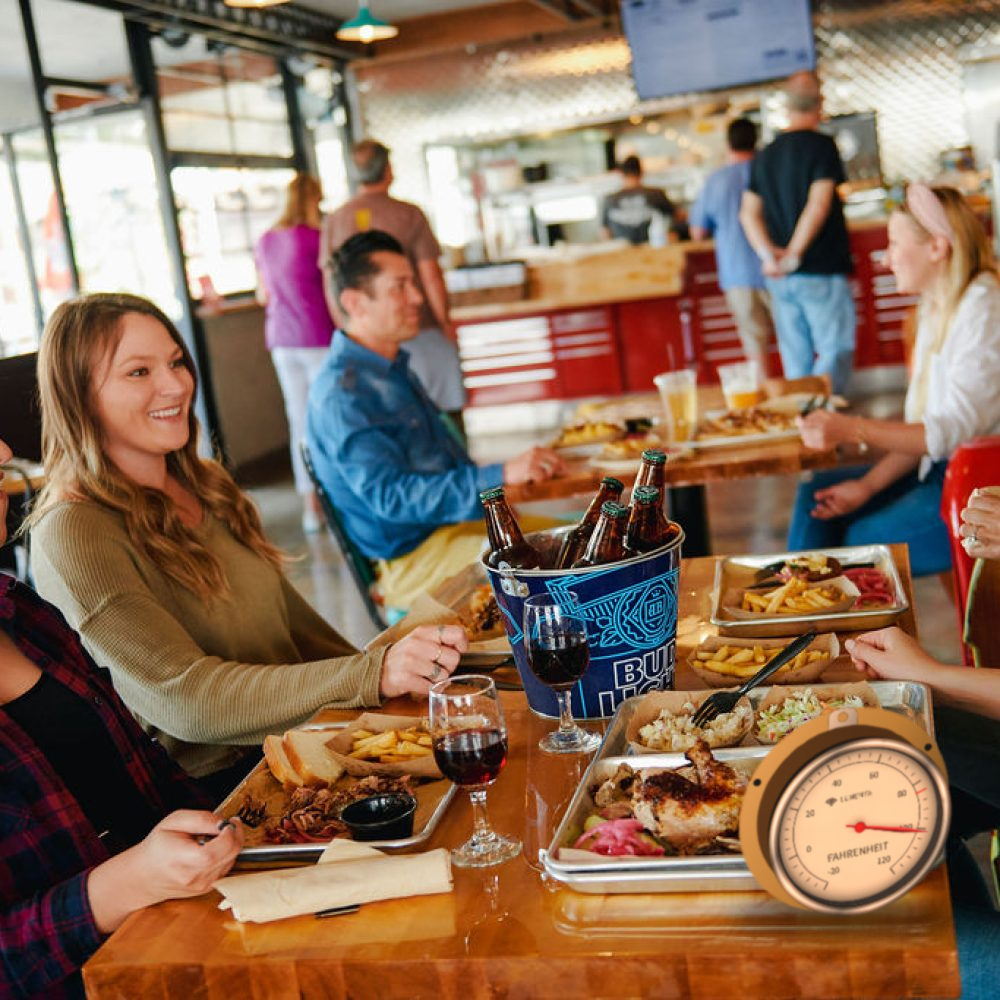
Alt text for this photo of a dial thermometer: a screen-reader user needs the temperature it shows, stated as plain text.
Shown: 100 °F
